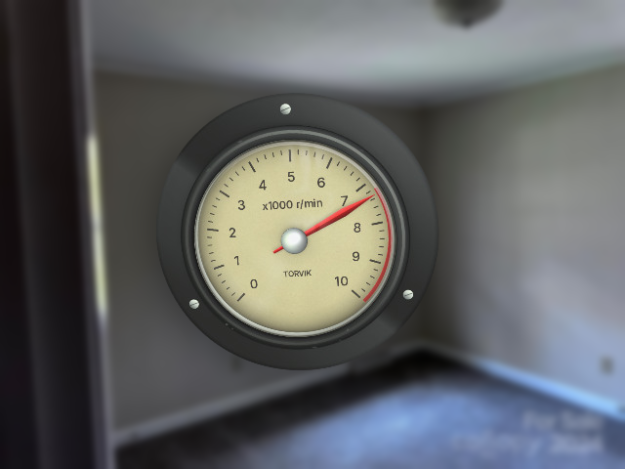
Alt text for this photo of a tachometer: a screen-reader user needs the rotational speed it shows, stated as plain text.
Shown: 7300 rpm
